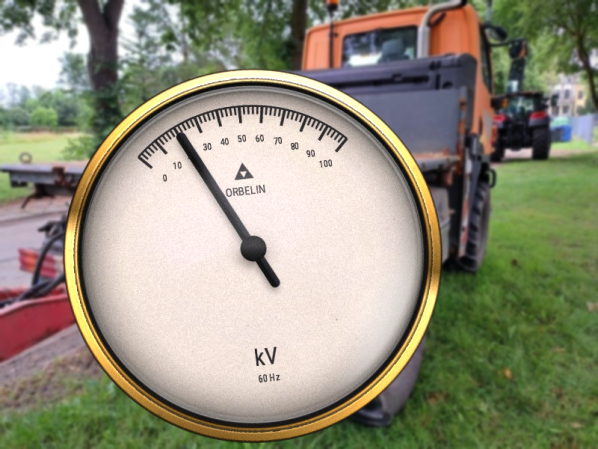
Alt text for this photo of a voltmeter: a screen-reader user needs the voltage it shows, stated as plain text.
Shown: 20 kV
